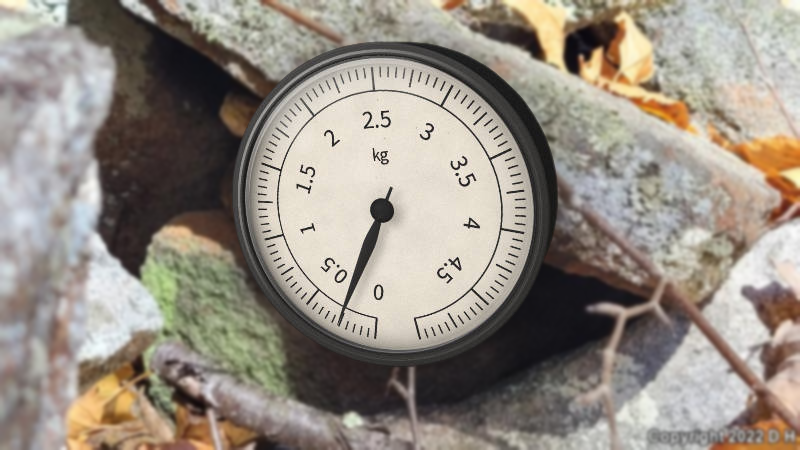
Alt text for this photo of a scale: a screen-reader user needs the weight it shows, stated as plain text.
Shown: 0.25 kg
